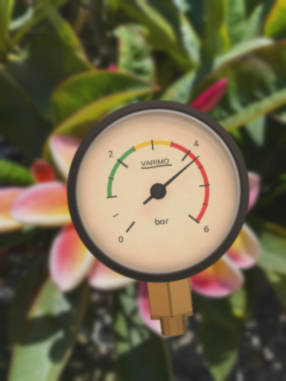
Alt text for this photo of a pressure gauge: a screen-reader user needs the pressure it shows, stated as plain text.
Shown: 4.25 bar
